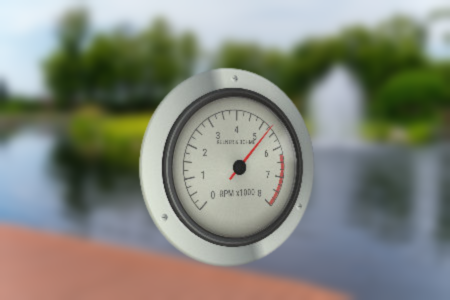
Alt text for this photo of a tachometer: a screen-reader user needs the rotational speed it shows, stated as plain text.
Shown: 5250 rpm
